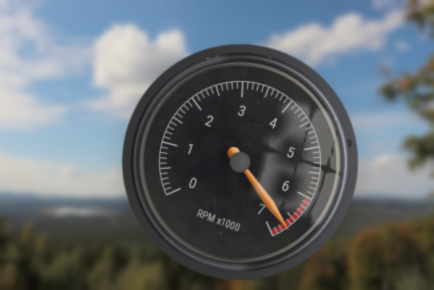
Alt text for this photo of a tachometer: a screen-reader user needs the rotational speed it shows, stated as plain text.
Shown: 6700 rpm
